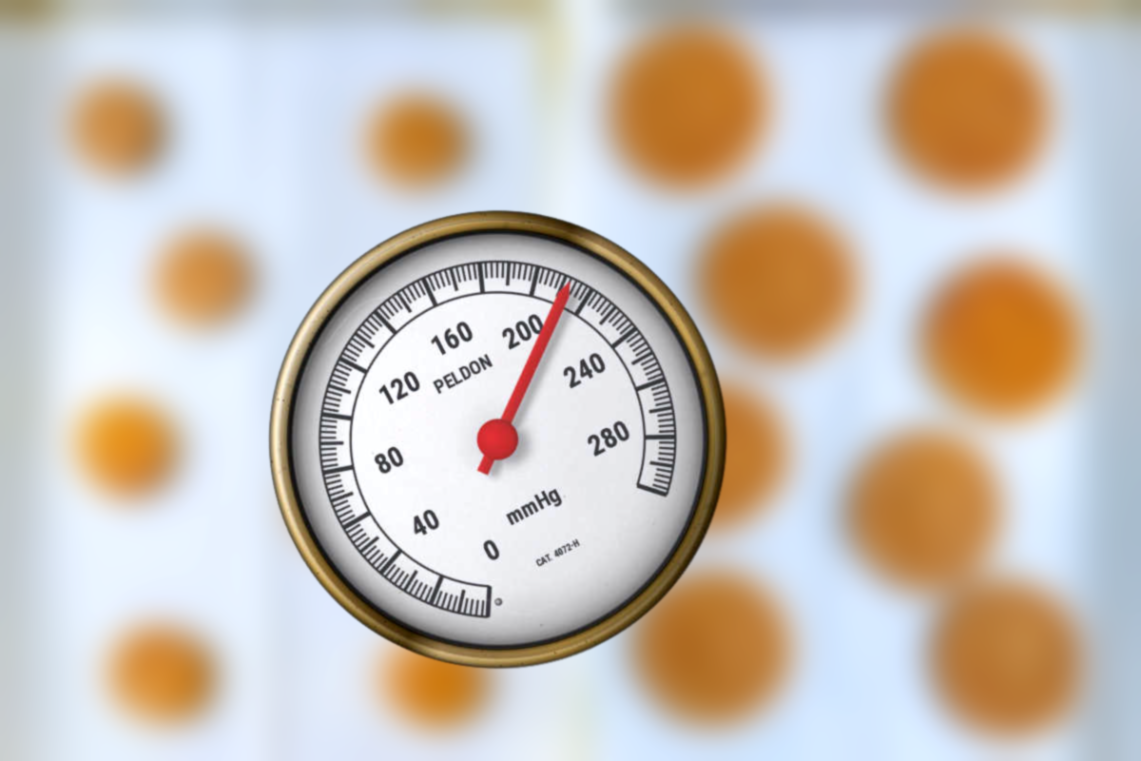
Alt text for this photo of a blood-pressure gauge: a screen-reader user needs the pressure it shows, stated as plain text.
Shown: 212 mmHg
